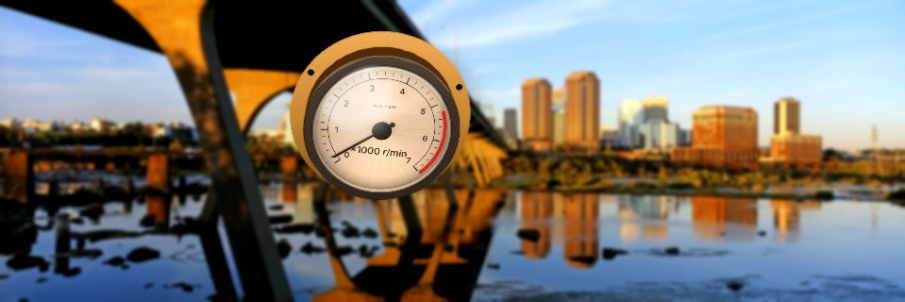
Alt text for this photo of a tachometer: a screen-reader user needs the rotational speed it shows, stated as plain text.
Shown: 200 rpm
